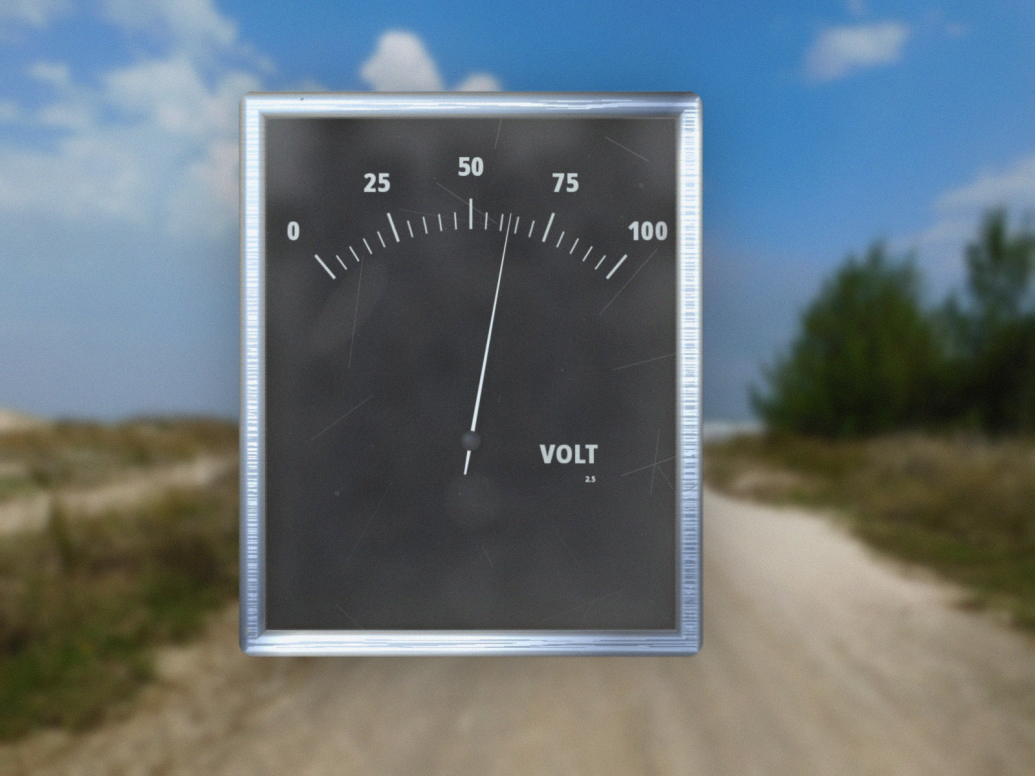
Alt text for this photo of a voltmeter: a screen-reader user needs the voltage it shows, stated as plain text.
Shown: 62.5 V
